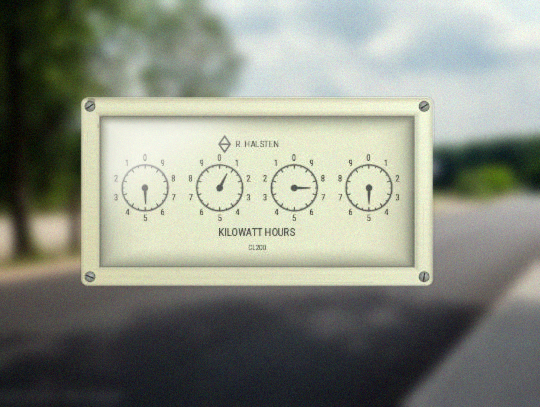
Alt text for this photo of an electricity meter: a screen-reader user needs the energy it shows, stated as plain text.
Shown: 5075 kWh
